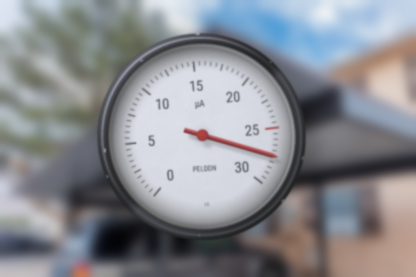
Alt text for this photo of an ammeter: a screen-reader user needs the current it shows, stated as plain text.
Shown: 27.5 µA
